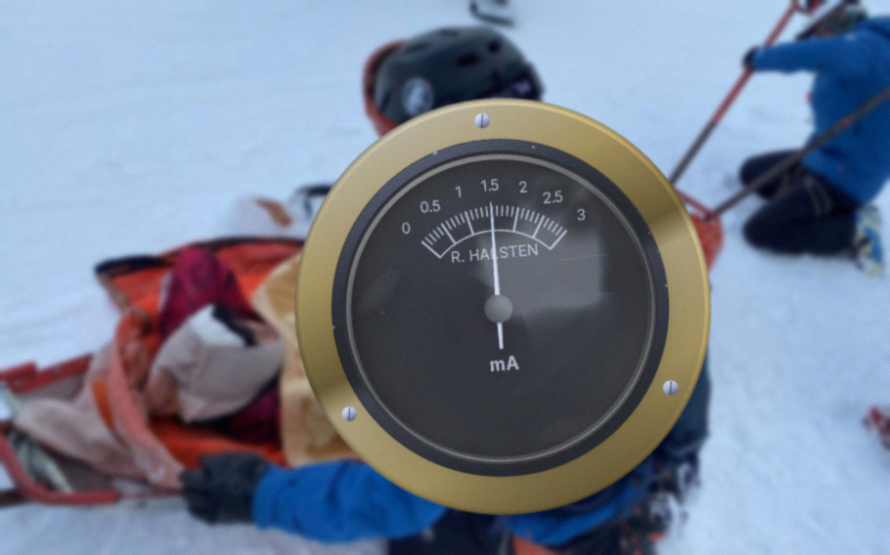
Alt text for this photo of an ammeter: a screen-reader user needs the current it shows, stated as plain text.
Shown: 1.5 mA
